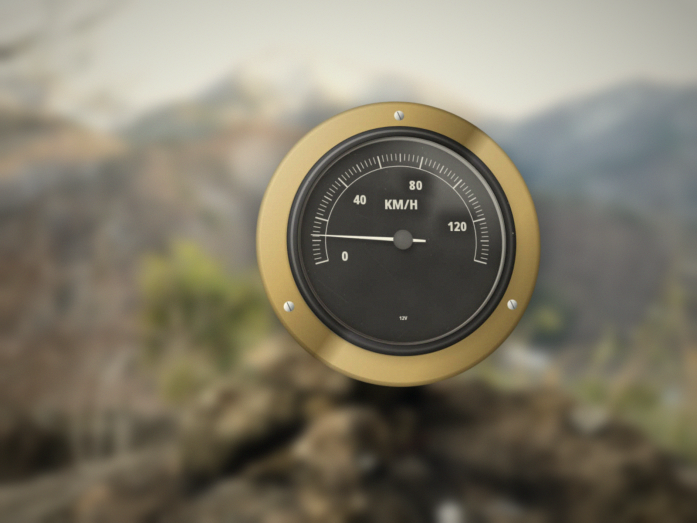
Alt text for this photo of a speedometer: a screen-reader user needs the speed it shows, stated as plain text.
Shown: 12 km/h
